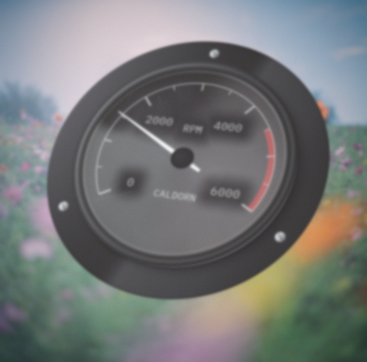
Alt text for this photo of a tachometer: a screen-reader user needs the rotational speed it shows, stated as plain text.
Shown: 1500 rpm
